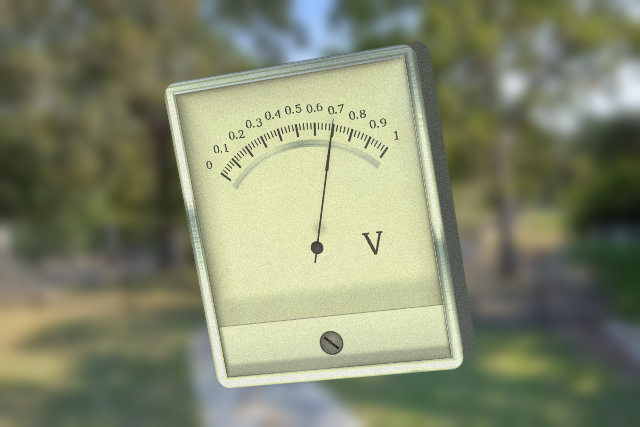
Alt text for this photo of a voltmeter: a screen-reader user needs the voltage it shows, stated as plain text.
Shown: 0.7 V
